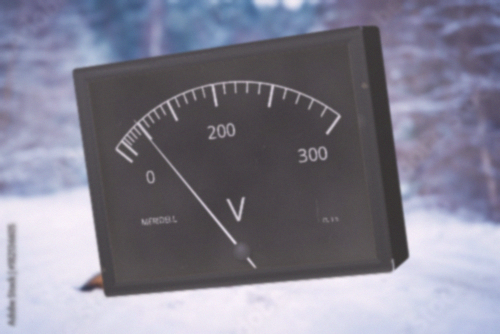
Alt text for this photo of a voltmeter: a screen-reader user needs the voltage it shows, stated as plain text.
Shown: 100 V
